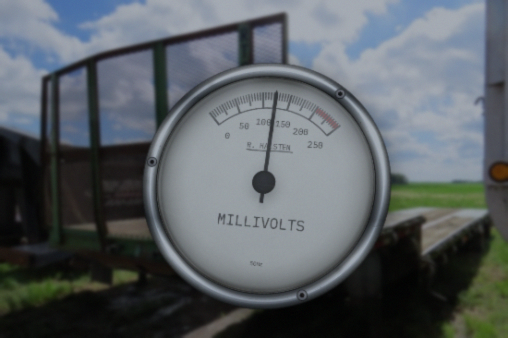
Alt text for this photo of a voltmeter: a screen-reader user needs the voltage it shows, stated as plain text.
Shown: 125 mV
